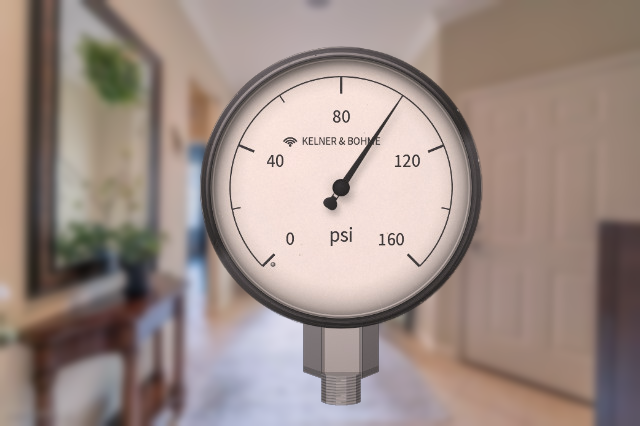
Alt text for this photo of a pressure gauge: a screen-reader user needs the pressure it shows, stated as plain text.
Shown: 100 psi
